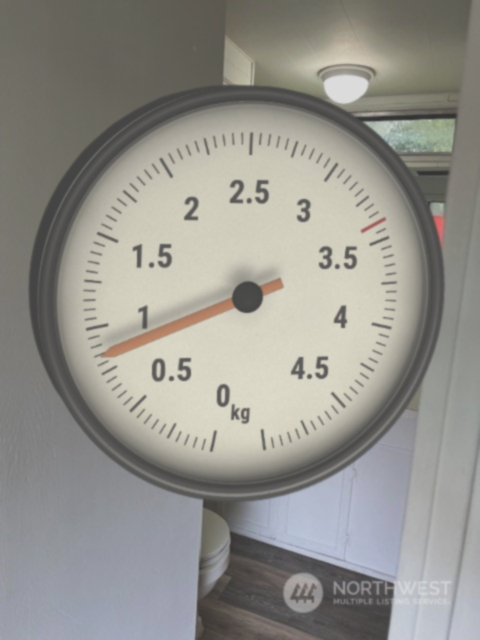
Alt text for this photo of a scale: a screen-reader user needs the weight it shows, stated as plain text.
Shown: 0.85 kg
